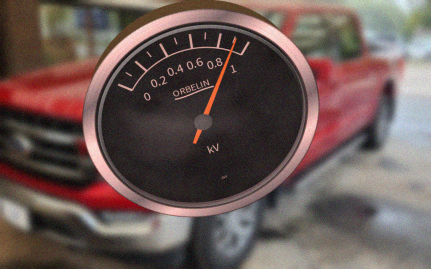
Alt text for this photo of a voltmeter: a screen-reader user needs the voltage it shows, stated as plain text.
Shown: 0.9 kV
